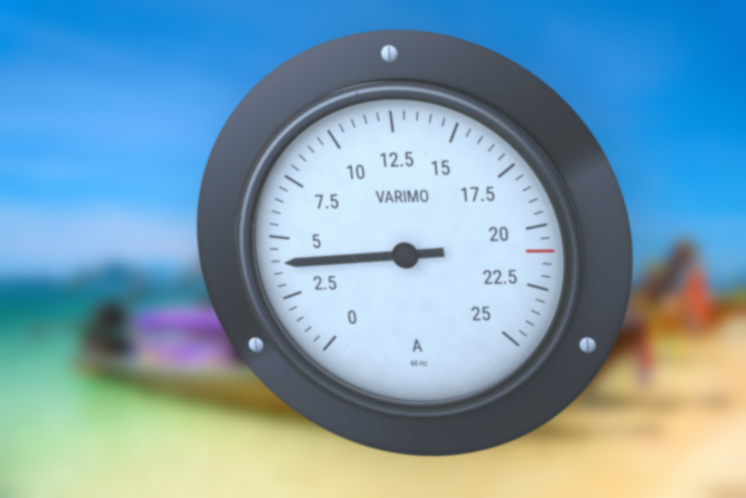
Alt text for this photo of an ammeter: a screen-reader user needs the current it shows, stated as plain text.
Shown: 4 A
